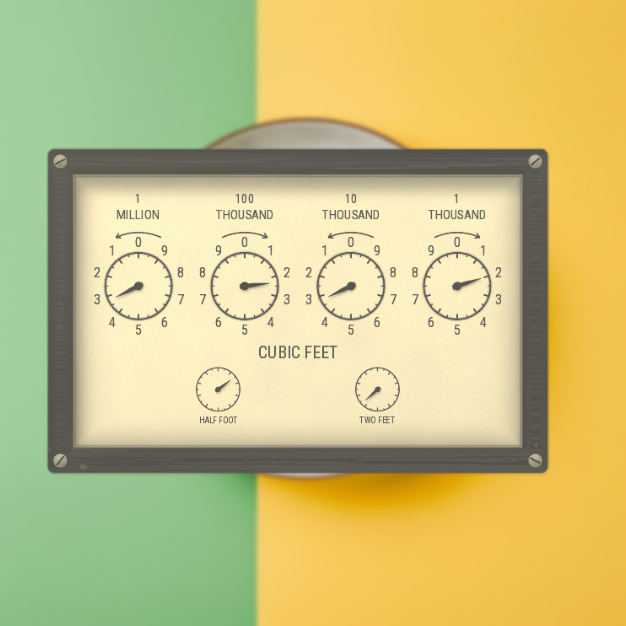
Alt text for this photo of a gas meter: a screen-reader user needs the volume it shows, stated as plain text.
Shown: 323200 ft³
